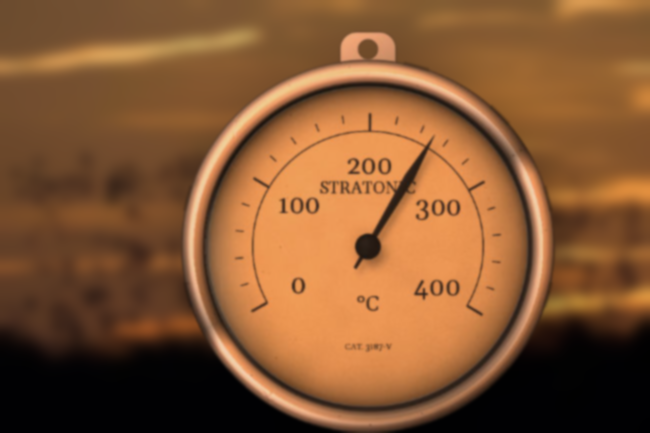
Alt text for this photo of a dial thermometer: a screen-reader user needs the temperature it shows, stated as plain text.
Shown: 250 °C
